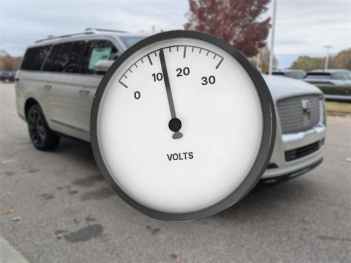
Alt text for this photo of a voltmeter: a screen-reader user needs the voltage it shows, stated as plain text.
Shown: 14 V
